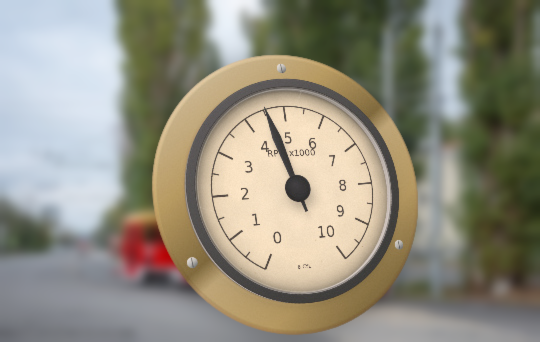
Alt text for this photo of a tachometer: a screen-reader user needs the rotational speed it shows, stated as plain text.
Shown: 4500 rpm
